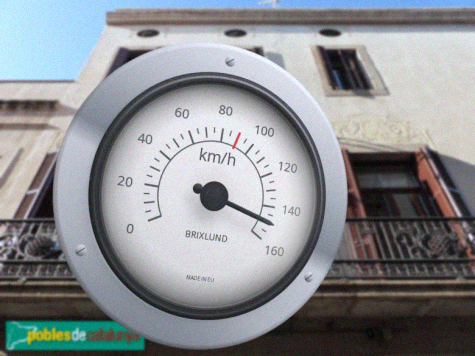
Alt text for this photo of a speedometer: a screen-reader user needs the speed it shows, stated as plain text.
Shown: 150 km/h
